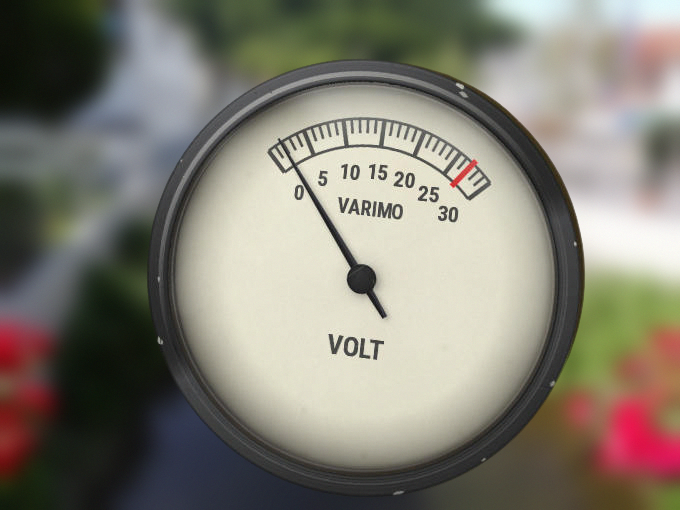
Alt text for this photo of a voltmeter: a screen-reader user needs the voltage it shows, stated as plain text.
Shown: 2 V
